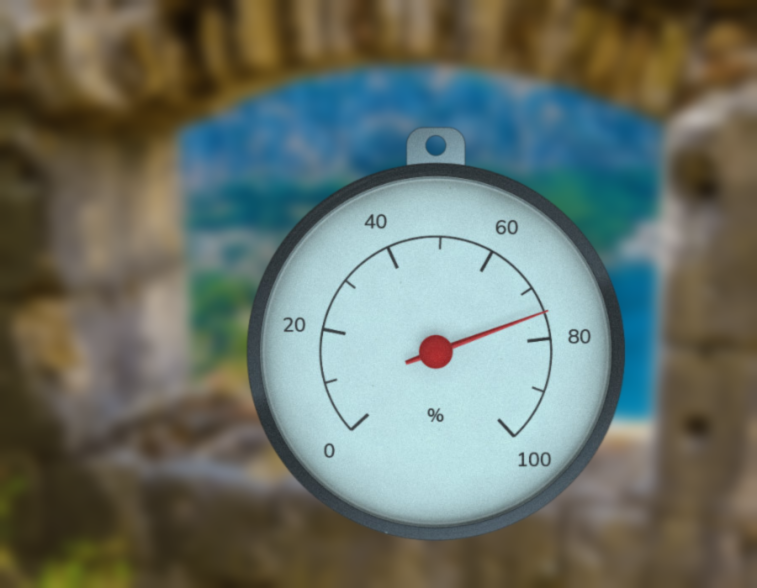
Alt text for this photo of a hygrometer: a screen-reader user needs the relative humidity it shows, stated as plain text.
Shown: 75 %
